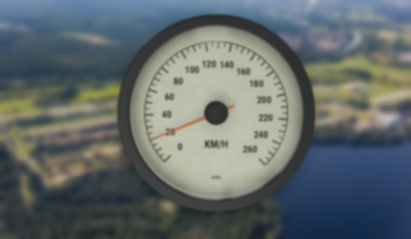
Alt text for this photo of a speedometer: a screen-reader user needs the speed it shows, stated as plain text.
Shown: 20 km/h
